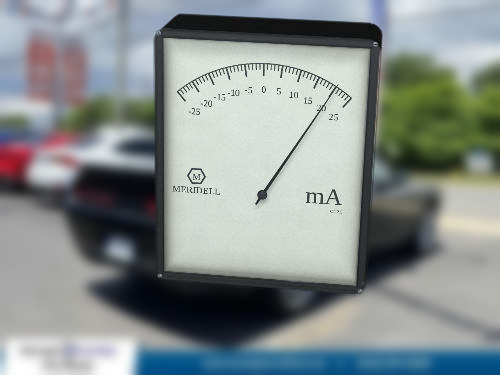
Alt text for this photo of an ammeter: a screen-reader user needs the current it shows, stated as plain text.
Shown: 20 mA
